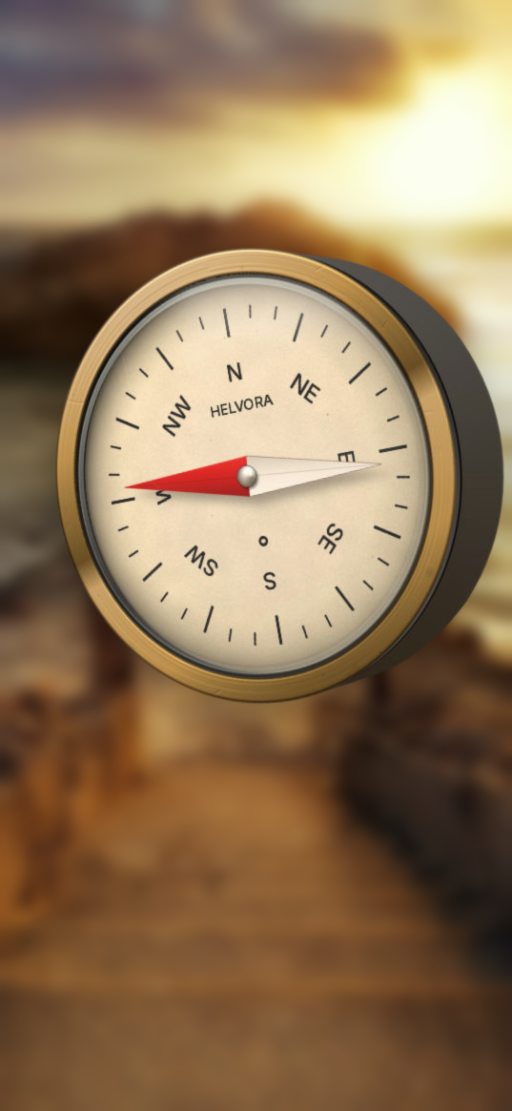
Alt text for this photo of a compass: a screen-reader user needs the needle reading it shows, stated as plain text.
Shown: 275 °
